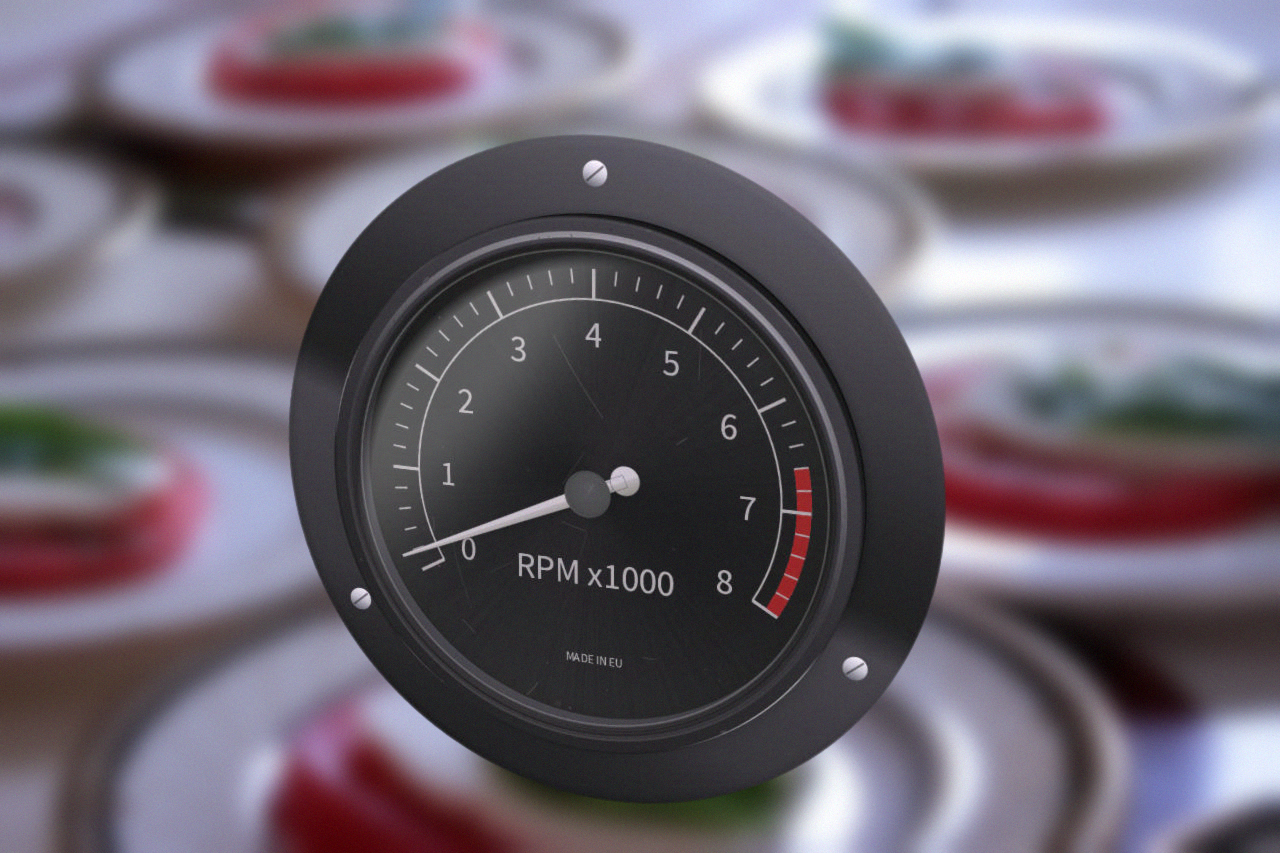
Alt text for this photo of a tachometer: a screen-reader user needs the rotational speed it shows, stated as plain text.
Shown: 200 rpm
